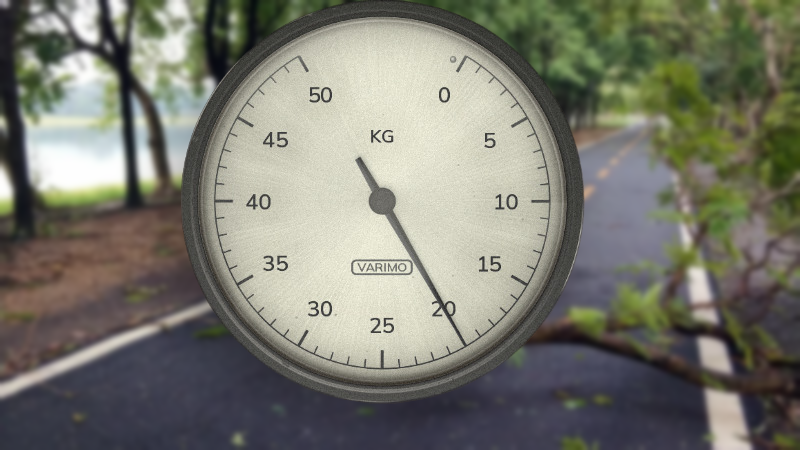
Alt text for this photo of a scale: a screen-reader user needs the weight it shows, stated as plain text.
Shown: 20 kg
